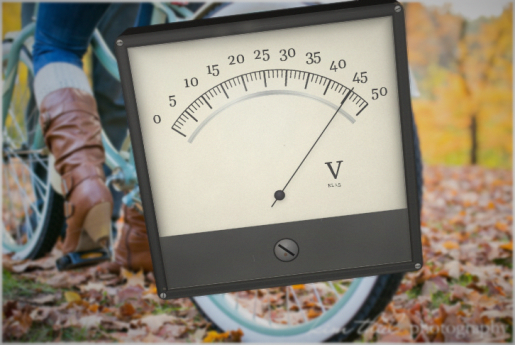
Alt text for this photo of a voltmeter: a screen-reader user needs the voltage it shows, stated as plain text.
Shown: 45 V
